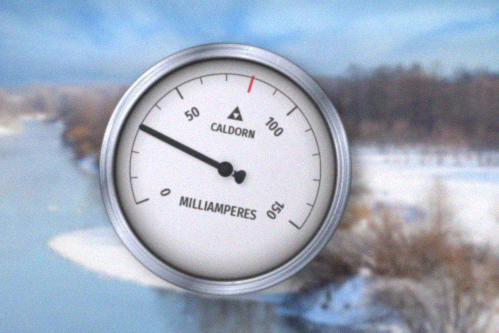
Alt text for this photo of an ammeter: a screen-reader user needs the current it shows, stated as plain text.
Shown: 30 mA
